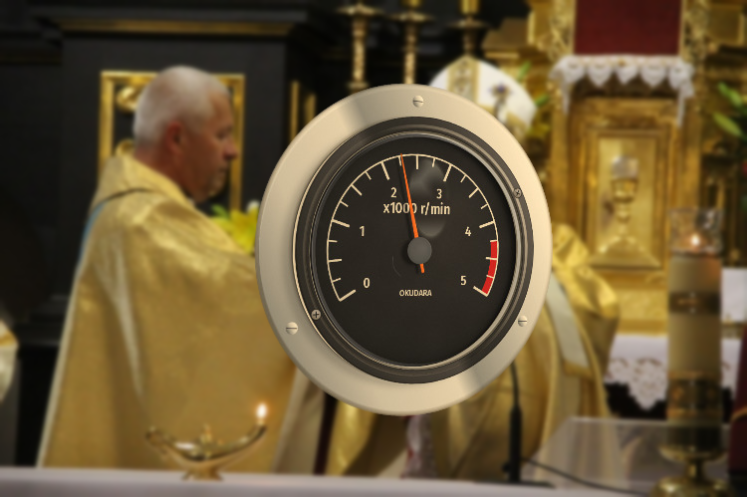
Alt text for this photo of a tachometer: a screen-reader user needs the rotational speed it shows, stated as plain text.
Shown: 2250 rpm
